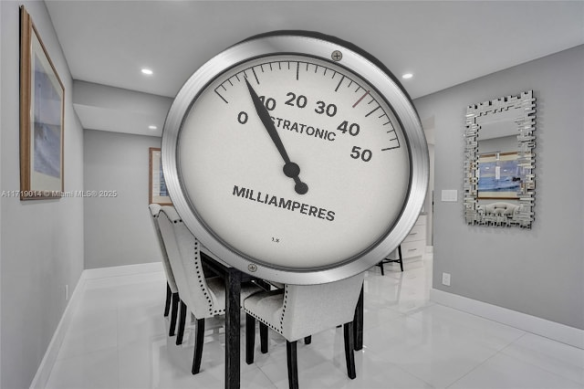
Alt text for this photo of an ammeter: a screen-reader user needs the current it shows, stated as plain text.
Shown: 8 mA
